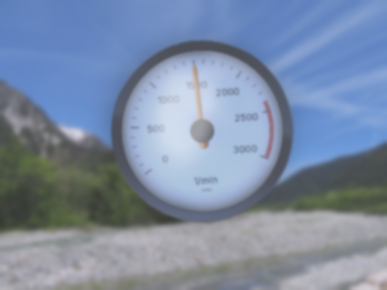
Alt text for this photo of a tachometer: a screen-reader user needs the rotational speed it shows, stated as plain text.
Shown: 1500 rpm
